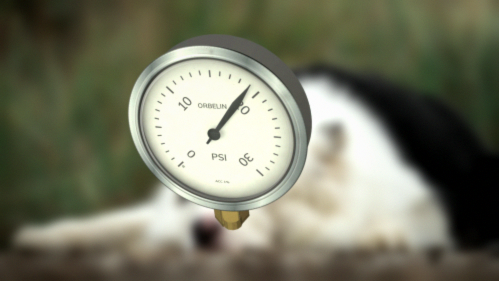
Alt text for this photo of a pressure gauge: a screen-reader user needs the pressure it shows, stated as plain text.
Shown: 19 psi
